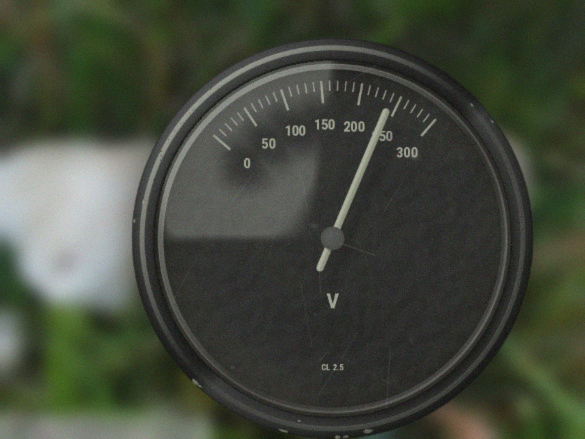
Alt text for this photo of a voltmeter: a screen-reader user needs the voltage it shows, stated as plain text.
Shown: 240 V
